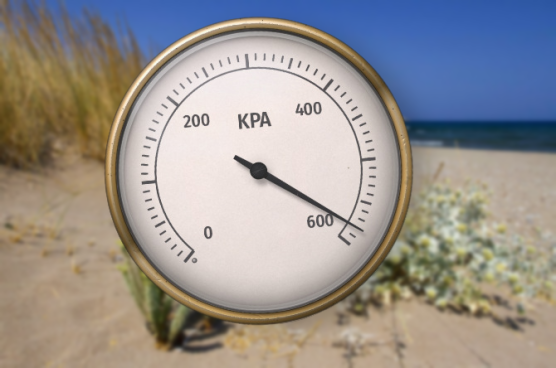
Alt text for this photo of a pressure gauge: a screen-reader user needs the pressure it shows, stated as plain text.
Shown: 580 kPa
